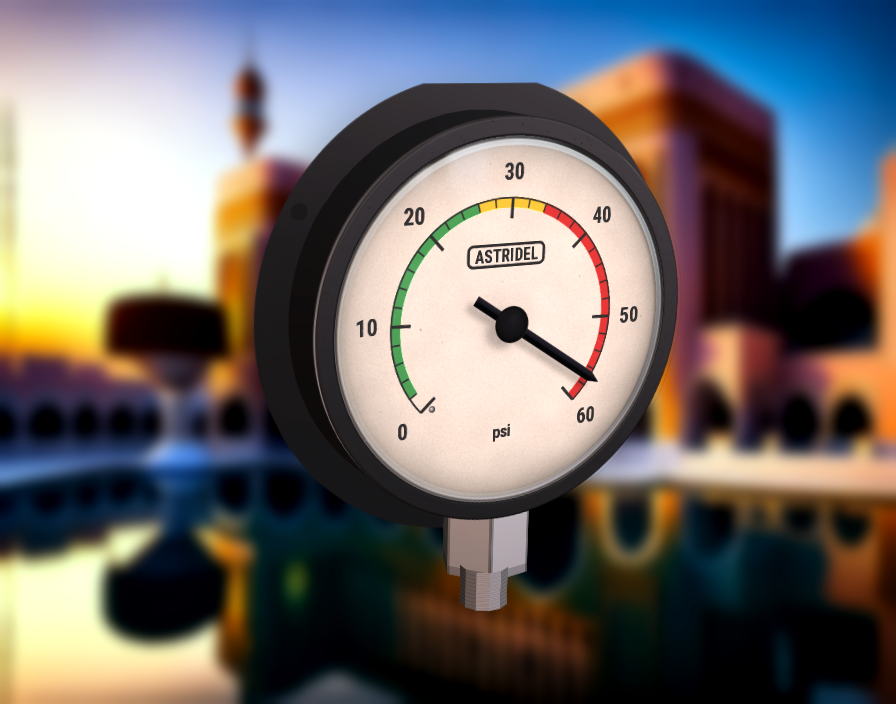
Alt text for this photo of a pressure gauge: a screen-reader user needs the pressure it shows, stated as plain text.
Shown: 57 psi
